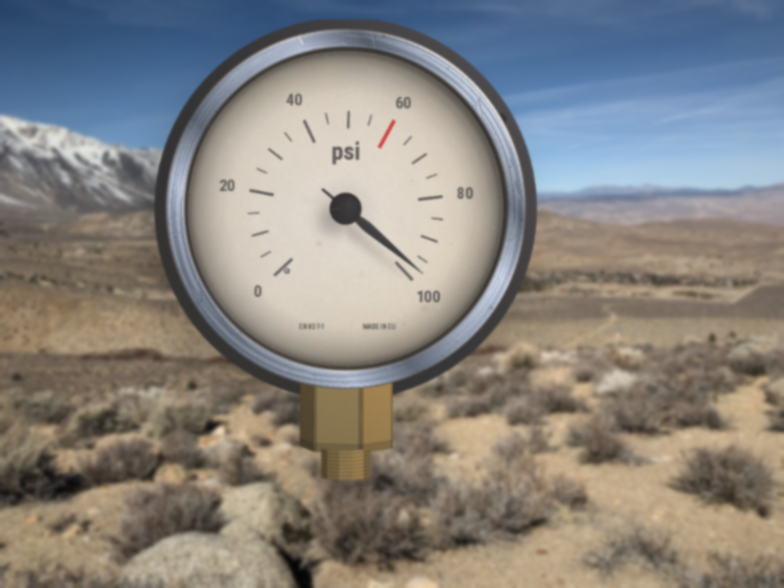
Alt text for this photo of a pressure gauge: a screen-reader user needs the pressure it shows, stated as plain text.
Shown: 97.5 psi
